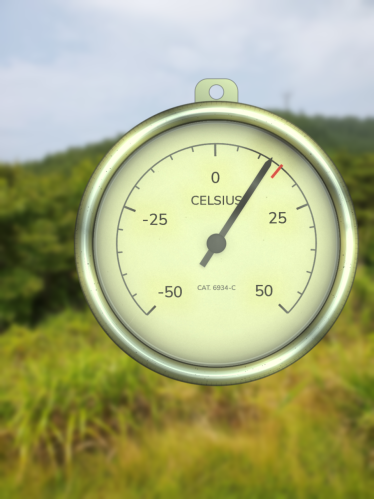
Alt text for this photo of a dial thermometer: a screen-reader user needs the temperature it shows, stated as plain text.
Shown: 12.5 °C
